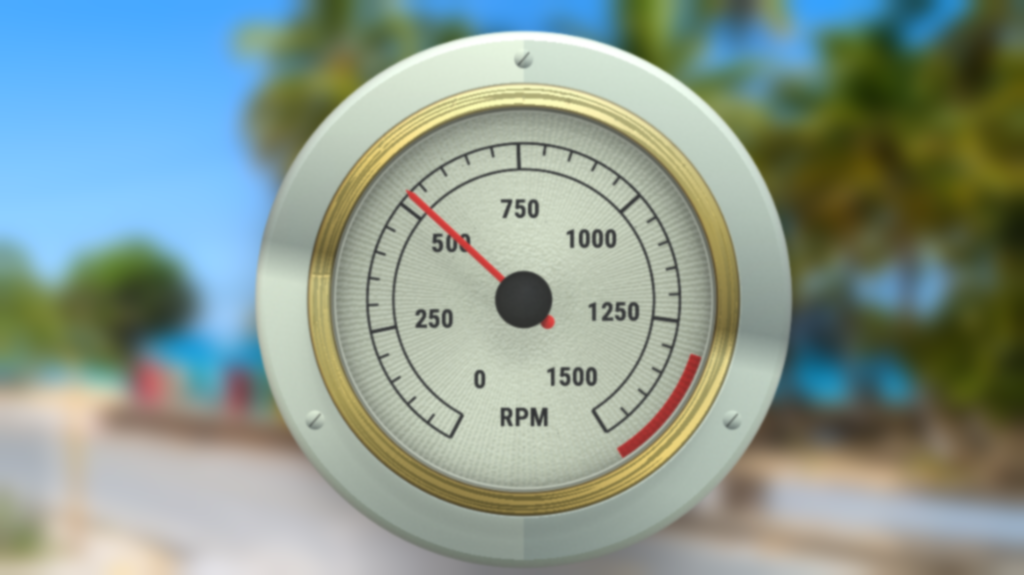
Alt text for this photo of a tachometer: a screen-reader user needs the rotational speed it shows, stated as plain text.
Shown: 525 rpm
